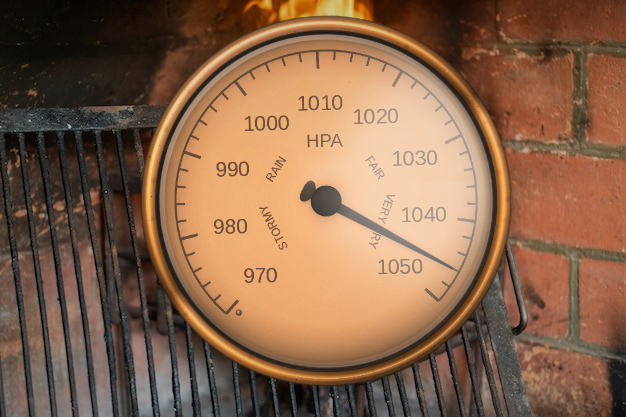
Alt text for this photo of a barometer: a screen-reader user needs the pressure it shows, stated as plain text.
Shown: 1046 hPa
